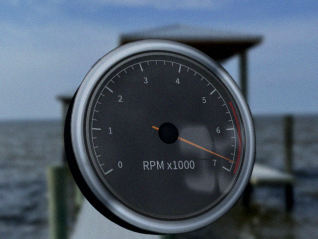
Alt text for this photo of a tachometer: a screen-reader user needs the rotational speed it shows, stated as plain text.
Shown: 6800 rpm
